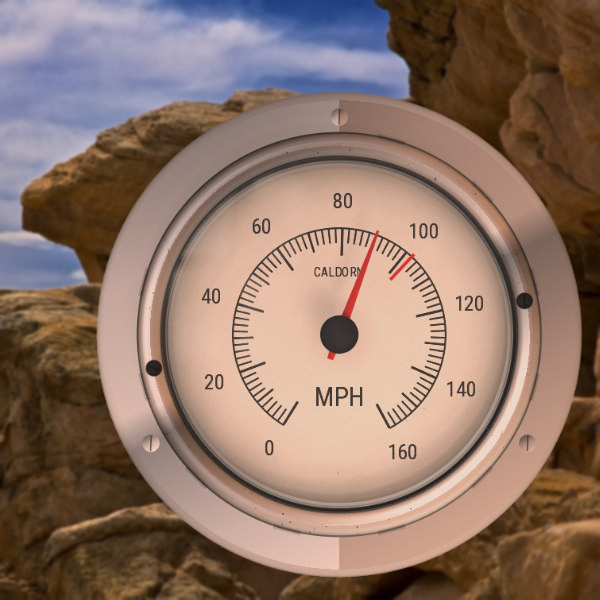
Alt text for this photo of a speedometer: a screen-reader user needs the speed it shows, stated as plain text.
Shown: 90 mph
